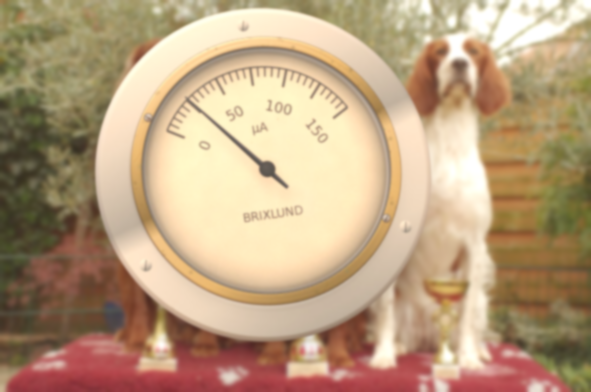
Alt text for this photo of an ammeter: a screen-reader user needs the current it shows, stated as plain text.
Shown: 25 µA
